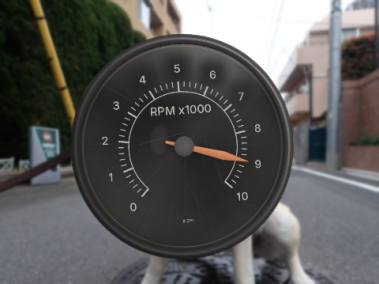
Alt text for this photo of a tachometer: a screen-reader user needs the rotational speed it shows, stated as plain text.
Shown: 9000 rpm
